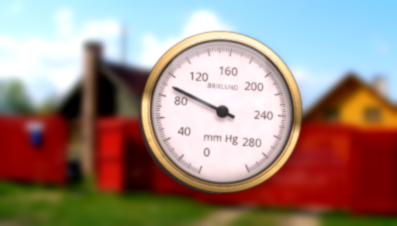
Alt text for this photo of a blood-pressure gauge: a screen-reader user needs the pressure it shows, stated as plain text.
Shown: 90 mmHg
